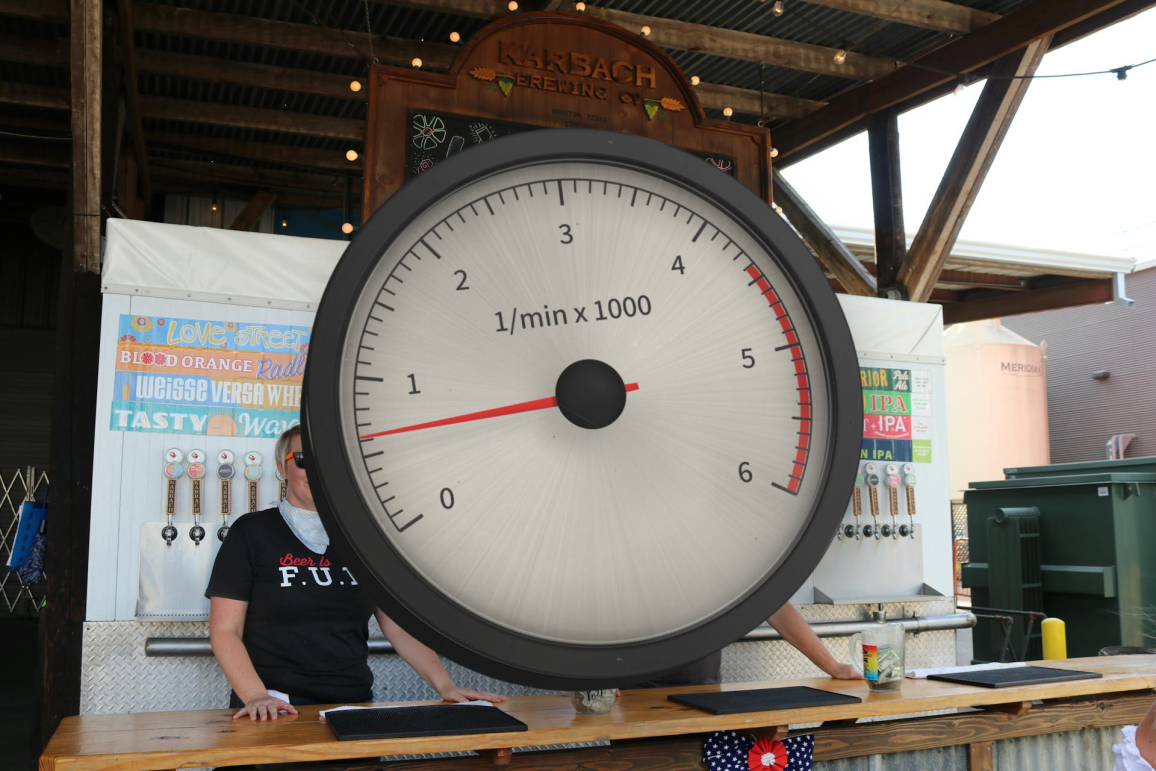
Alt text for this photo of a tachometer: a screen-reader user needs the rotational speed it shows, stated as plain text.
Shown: 600 rpm
